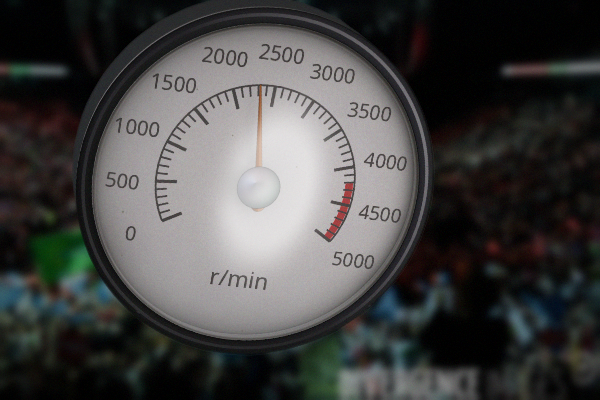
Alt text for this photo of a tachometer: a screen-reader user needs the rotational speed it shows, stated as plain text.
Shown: 2300 rpm
